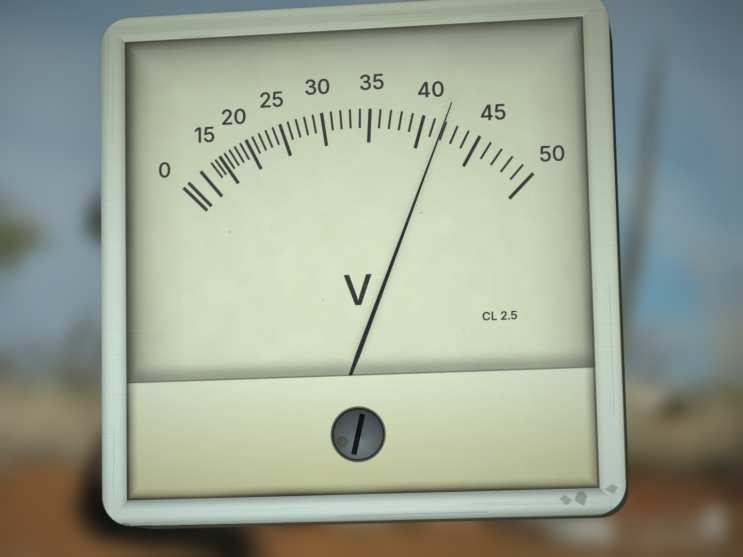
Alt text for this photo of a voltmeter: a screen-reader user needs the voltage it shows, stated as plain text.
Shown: 42 V
